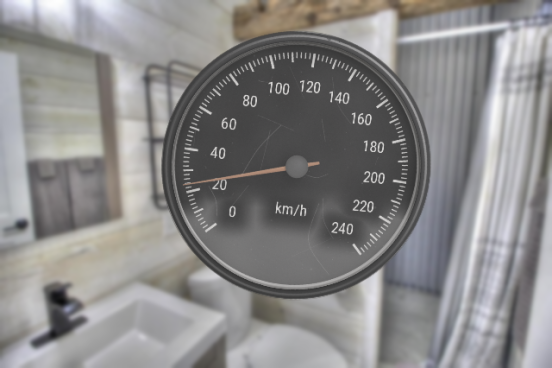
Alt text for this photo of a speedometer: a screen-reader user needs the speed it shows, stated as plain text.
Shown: 24 km/h
